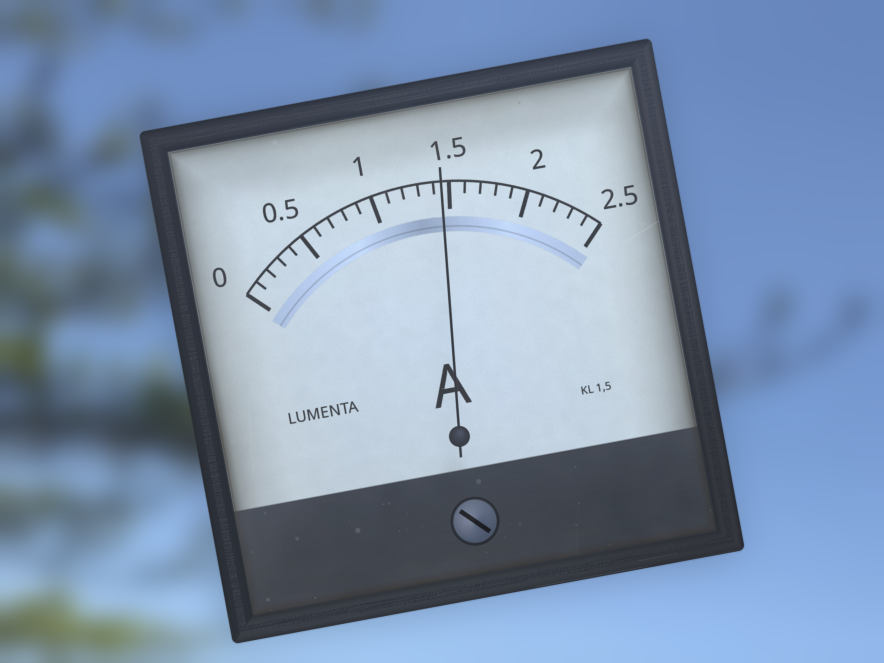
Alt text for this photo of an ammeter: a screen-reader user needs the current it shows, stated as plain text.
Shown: 1.45 A
